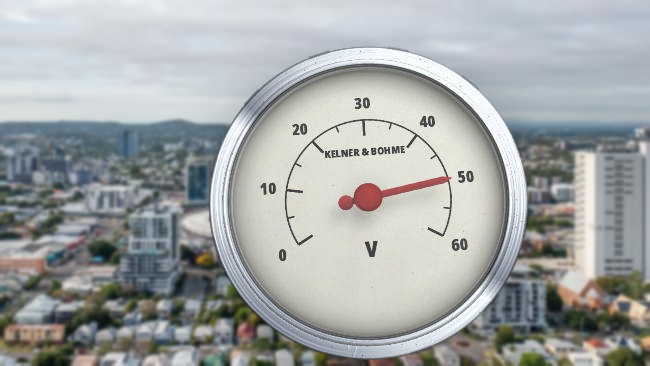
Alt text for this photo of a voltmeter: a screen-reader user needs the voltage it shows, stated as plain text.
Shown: 50 V
